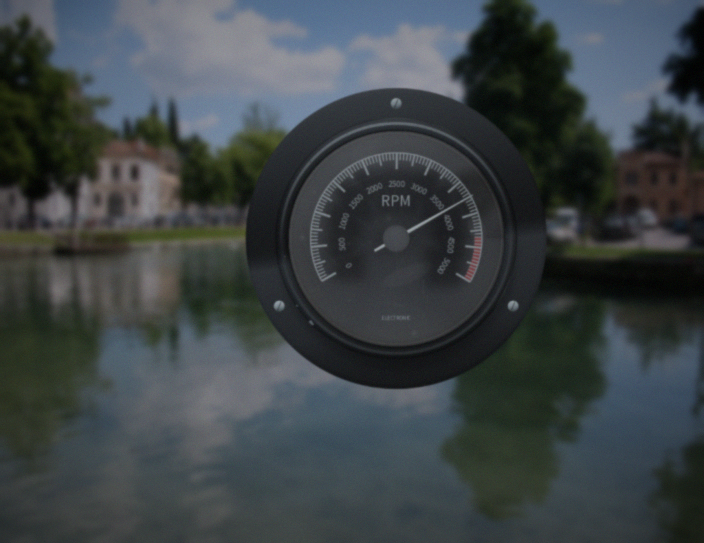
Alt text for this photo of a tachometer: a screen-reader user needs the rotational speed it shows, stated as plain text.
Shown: 3750 rpm
